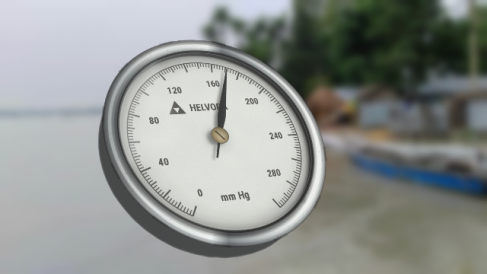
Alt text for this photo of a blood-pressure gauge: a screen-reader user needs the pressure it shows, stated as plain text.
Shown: 170 mmHg
